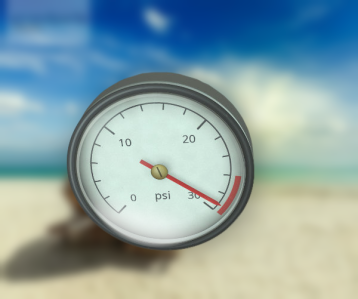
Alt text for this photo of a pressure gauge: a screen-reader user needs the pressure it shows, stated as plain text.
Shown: 29 psi
